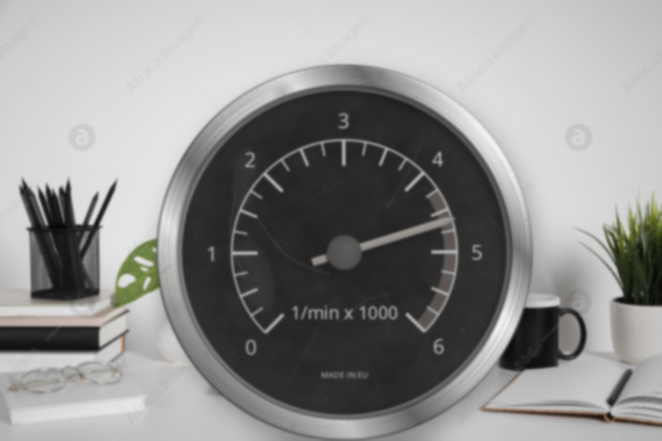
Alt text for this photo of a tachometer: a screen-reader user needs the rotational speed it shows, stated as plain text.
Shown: 4625 rpm
